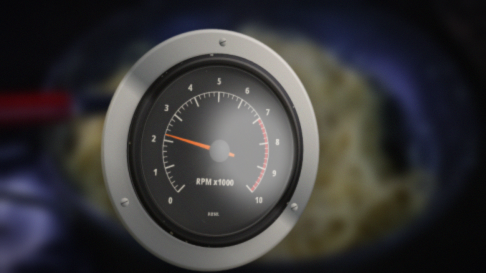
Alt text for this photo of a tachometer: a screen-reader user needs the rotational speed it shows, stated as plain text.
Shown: 2200 rpm
